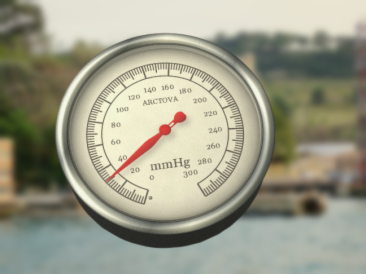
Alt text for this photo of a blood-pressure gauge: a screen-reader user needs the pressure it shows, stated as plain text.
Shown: 30 mmHg
